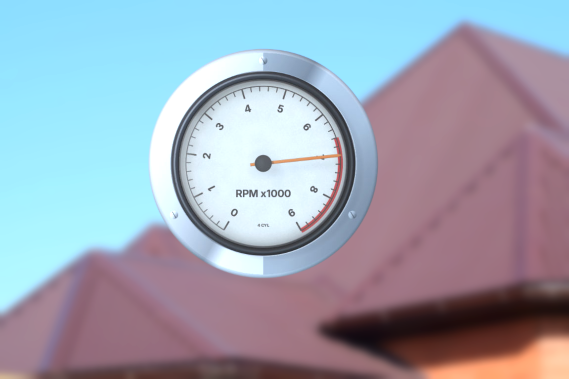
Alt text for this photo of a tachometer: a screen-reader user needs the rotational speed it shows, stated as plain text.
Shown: 7000 rpm
